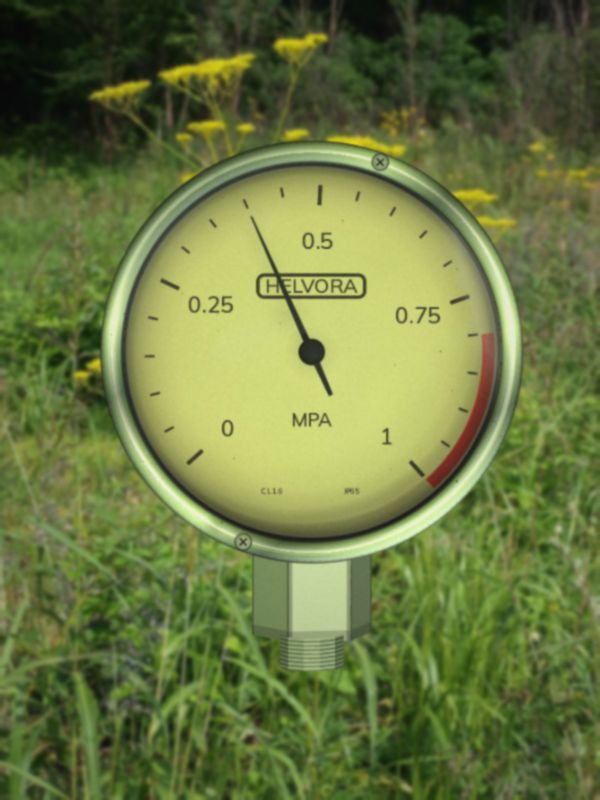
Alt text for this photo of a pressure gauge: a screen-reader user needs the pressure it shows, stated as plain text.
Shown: 0.4 MPa
